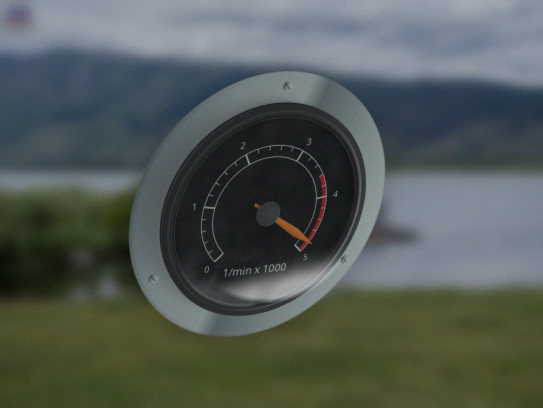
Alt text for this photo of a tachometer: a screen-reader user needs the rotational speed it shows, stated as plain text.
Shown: 4800 rpm
